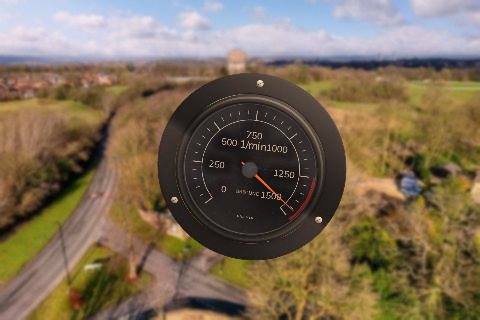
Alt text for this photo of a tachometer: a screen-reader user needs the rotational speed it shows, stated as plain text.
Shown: 1450 rpm
